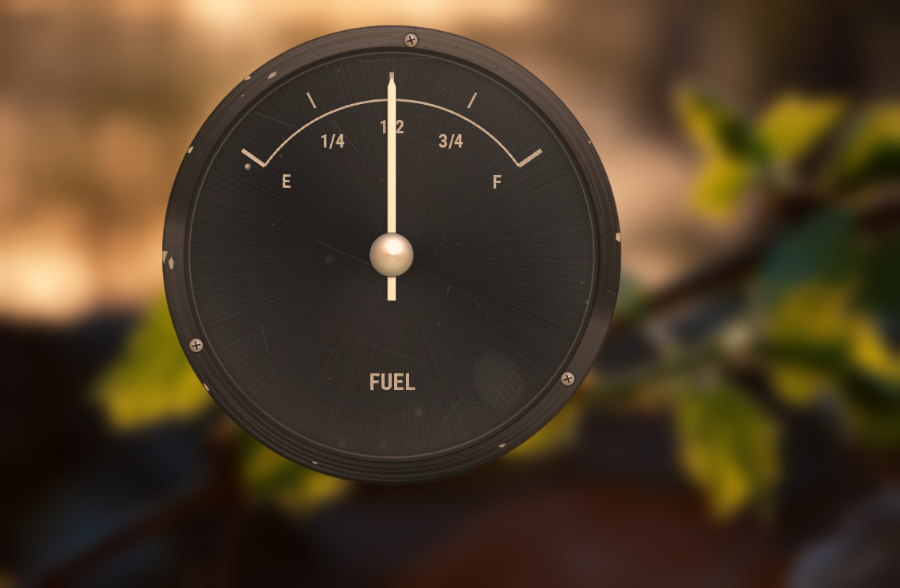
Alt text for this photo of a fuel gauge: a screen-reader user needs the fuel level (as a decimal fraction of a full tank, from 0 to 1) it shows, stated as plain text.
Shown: 0.5
